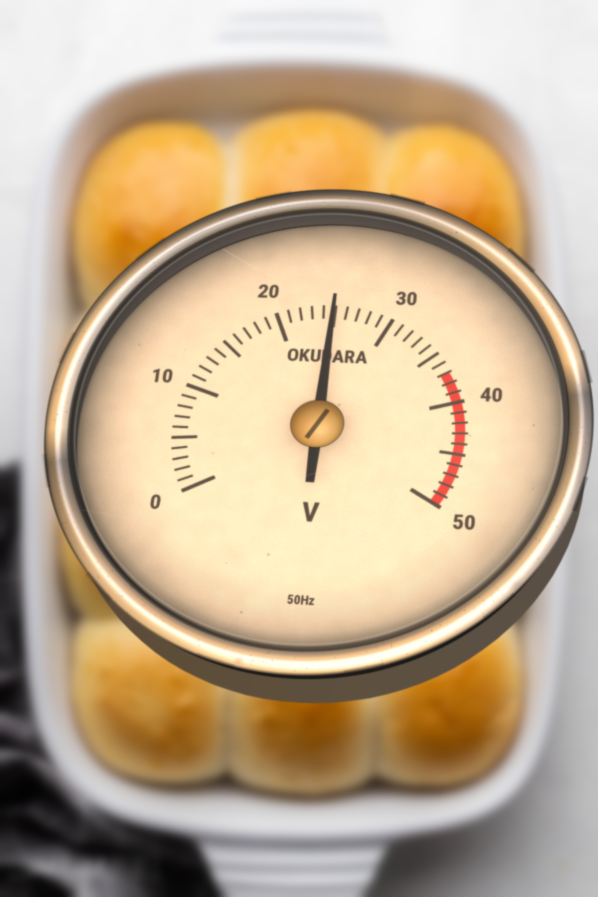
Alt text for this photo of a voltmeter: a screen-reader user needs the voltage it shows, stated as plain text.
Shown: 25 V
